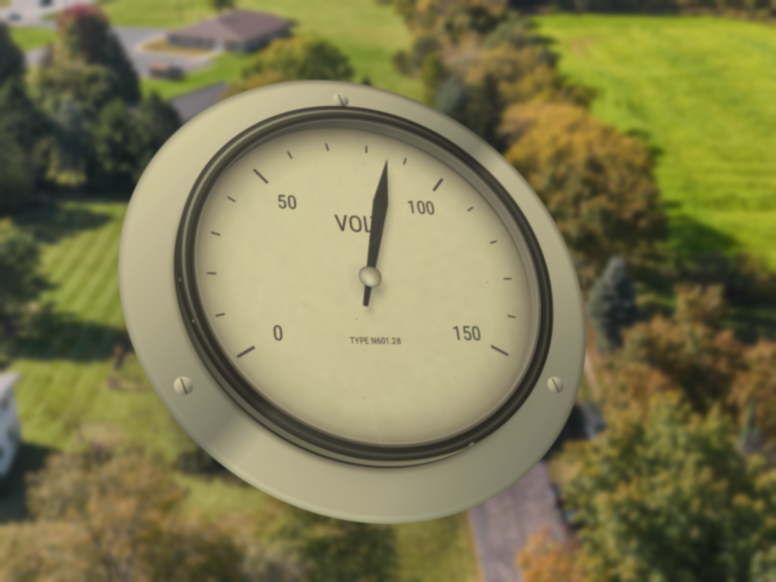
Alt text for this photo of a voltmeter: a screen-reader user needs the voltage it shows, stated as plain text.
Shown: 85 V
